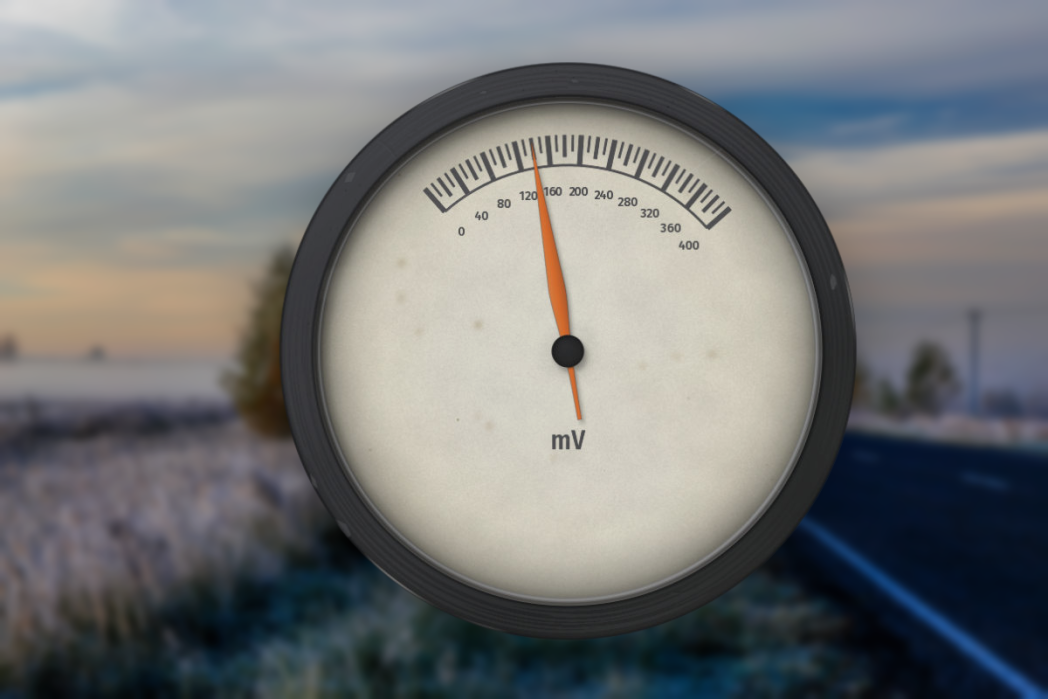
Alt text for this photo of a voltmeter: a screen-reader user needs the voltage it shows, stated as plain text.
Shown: 140 mV
